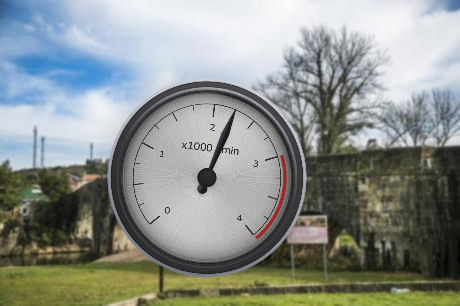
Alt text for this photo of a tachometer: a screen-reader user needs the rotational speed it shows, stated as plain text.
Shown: 2250 rpm
